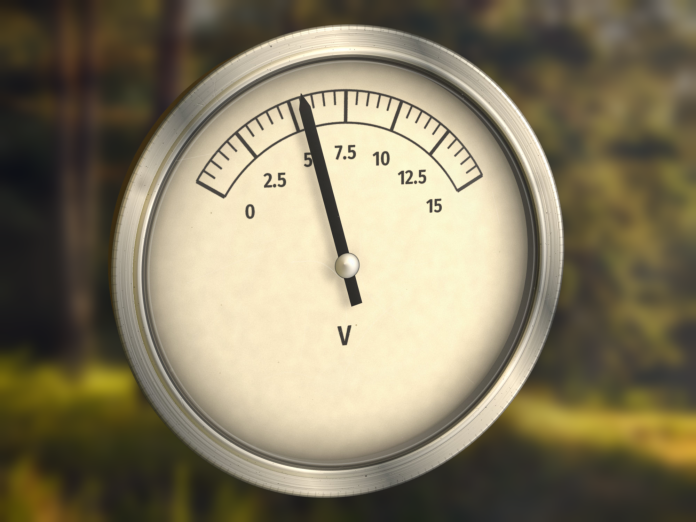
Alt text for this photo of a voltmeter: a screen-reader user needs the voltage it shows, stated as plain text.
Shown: 5.5 V
